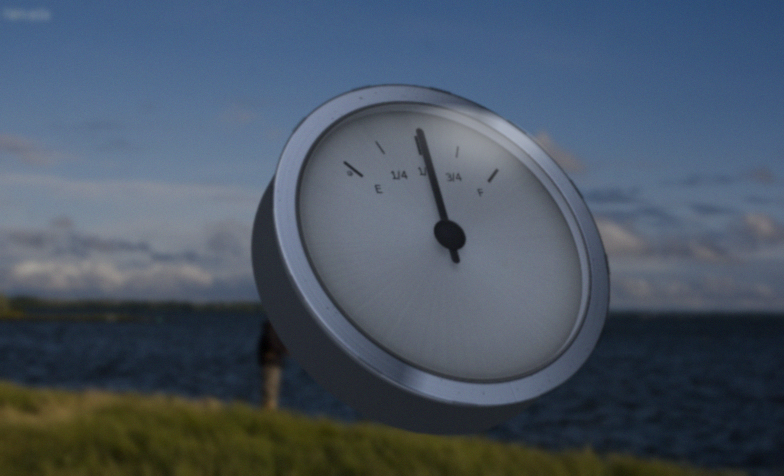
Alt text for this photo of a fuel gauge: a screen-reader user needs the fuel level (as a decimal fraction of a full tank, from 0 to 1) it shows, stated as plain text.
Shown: 0.5
